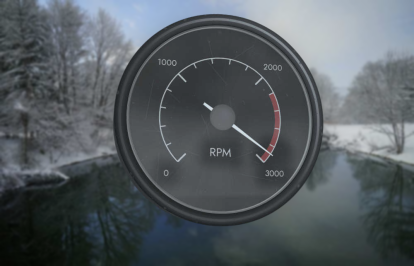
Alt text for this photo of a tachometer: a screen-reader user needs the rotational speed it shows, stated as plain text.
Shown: 2900 rpm
